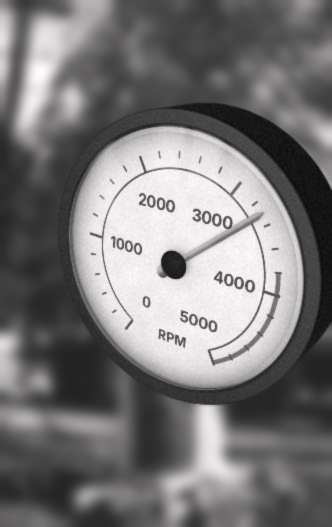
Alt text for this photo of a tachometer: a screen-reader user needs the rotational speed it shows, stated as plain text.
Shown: 3300 rpm
